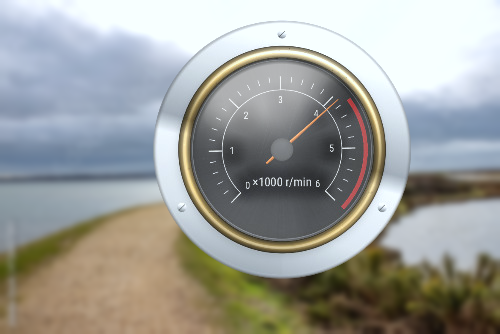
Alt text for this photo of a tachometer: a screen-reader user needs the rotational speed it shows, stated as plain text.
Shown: 4100 rpm
